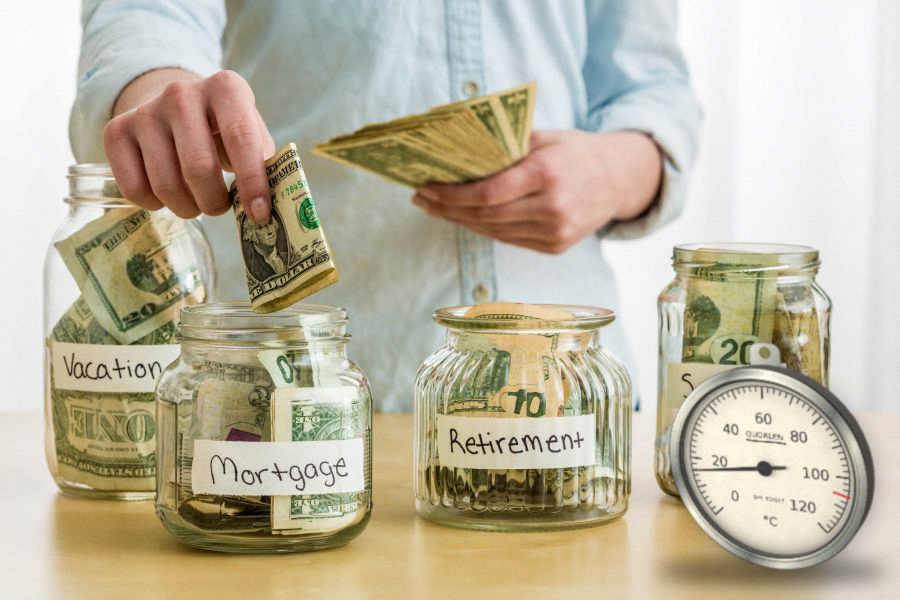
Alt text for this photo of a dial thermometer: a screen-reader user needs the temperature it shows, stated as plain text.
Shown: 16 °C
